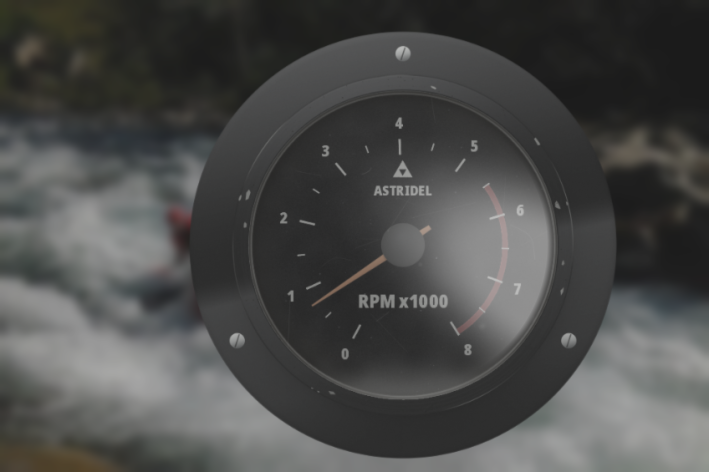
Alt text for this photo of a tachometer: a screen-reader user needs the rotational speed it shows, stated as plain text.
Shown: 750 rpm
